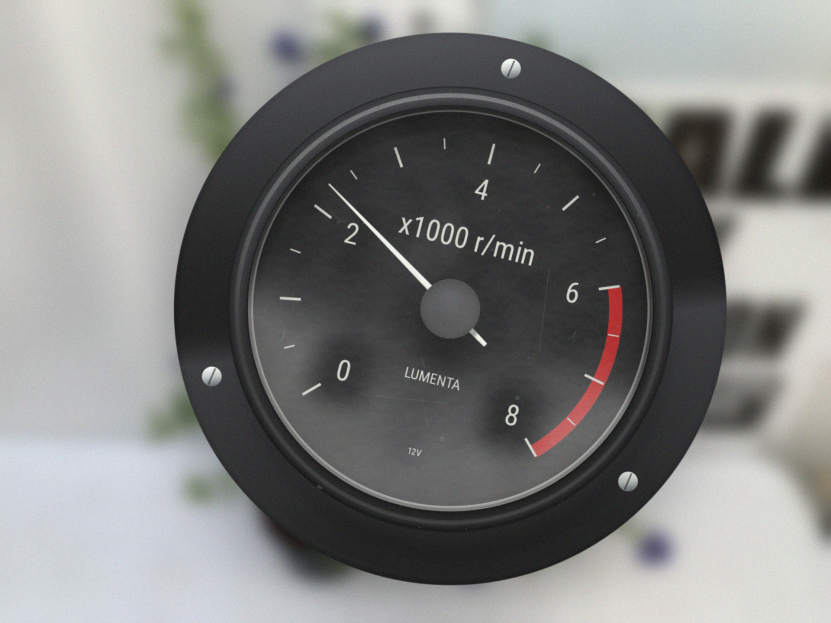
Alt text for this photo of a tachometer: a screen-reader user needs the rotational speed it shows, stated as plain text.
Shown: 2250 rpm
